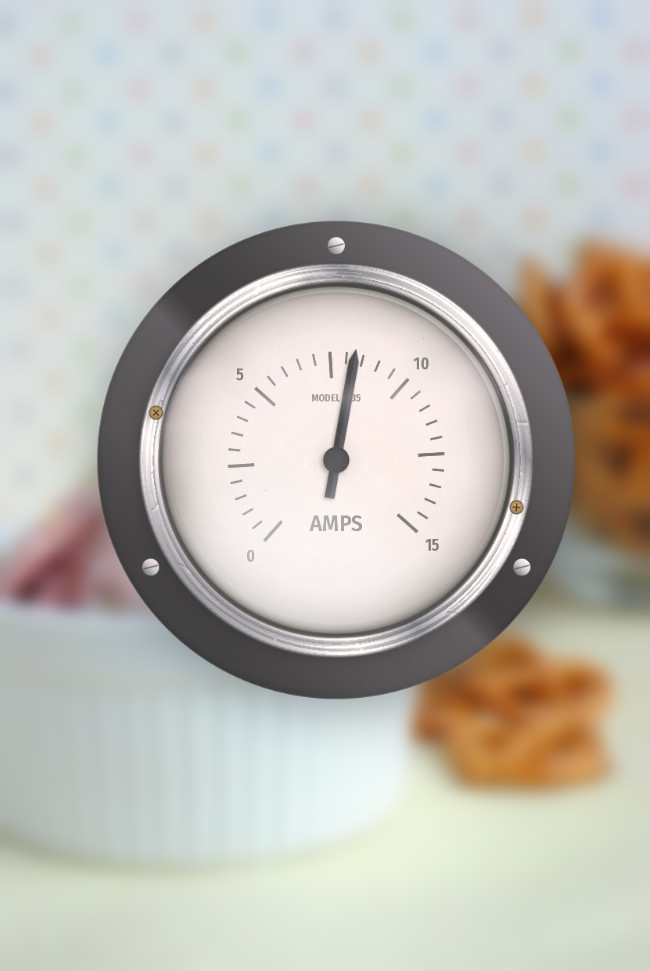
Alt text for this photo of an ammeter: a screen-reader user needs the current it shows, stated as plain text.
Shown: 8.25 A
